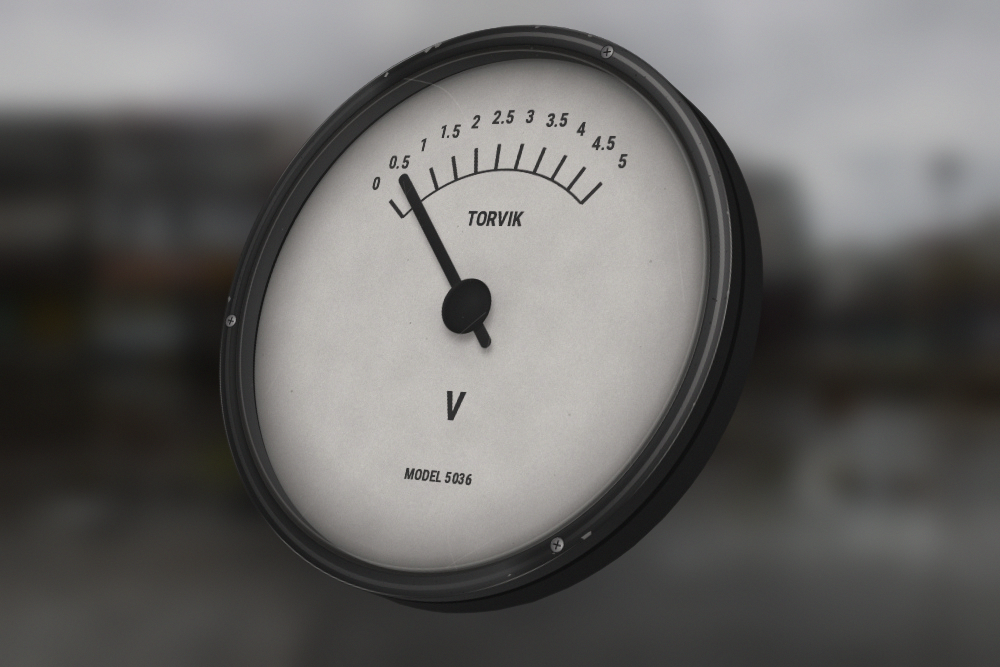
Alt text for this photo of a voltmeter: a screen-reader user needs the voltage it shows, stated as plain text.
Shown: 0.5 V
